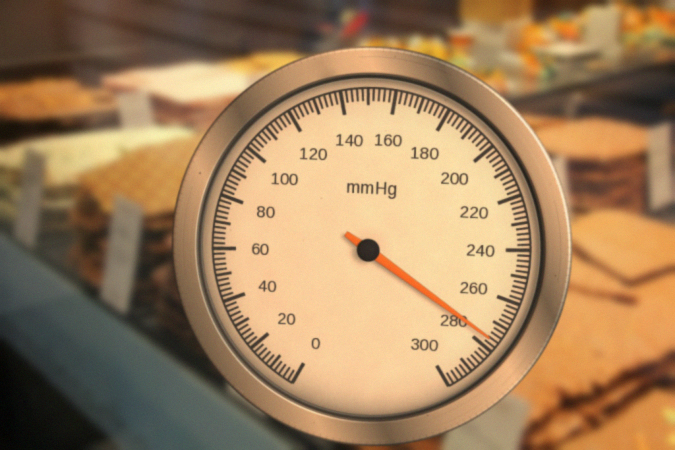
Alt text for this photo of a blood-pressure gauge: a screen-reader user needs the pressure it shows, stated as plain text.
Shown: 276 mmHg
